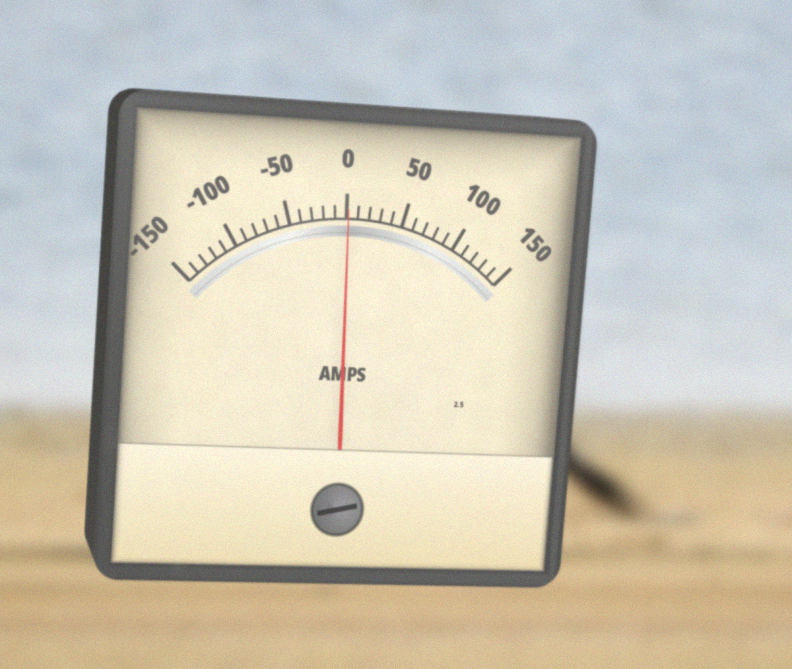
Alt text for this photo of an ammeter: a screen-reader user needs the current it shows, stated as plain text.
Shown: 0 A
